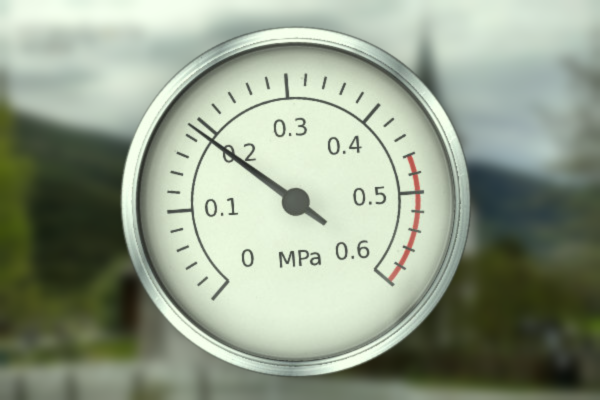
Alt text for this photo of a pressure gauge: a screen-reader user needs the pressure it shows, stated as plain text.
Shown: 0.19 MPa
